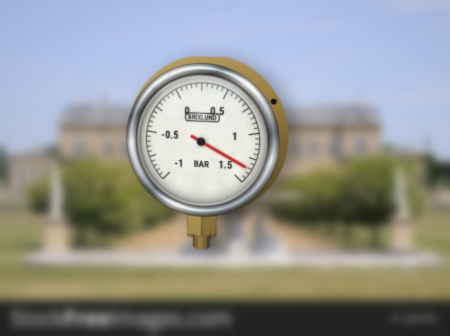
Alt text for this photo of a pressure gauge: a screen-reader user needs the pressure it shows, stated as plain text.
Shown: 1.35 bar
